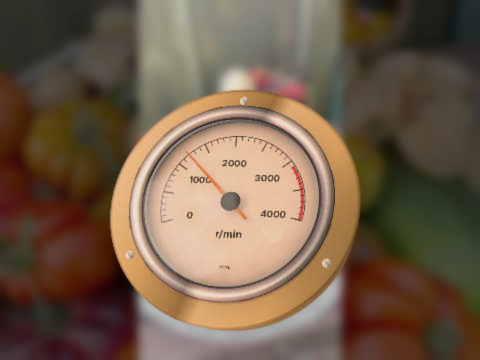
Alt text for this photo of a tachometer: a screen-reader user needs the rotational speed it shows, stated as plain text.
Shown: 1200 rpm
